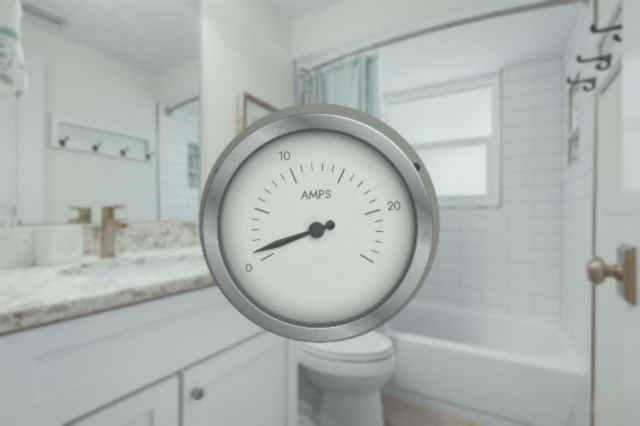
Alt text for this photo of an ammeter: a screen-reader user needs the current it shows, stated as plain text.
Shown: 1 A
